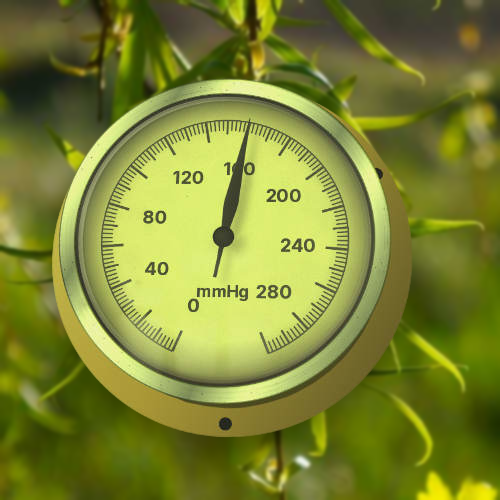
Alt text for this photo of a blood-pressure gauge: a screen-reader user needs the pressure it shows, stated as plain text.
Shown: 160 mmHg
